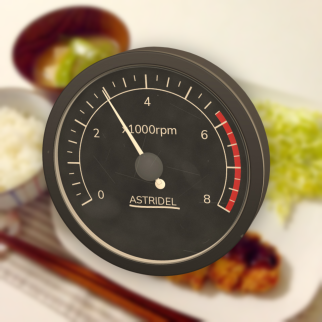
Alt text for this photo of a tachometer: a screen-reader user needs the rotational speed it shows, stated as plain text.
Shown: 3000 rpm
